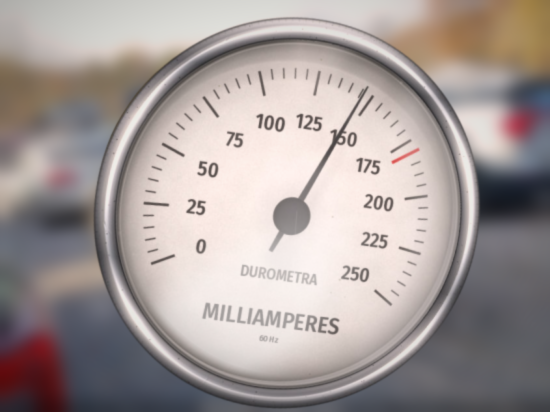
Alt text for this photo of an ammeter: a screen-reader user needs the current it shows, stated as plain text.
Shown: 145 mA
